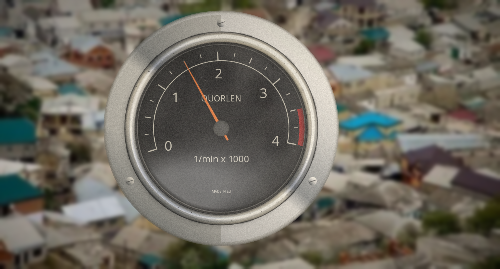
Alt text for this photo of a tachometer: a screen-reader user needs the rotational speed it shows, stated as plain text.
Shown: 1500 rpm
